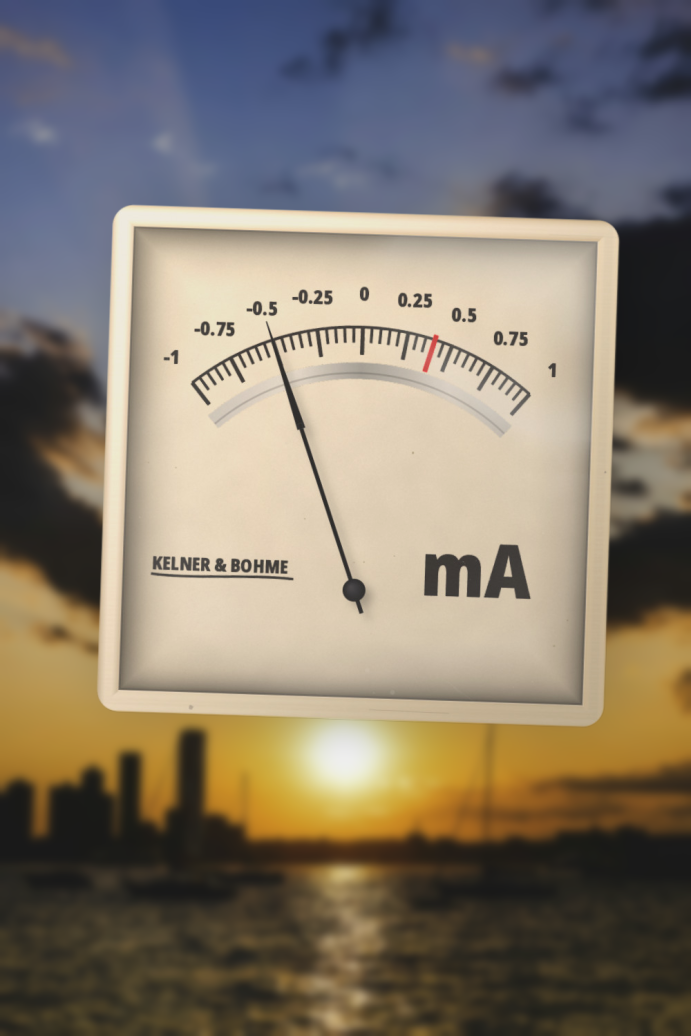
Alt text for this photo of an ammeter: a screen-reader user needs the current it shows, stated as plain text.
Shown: -0.5 mA
